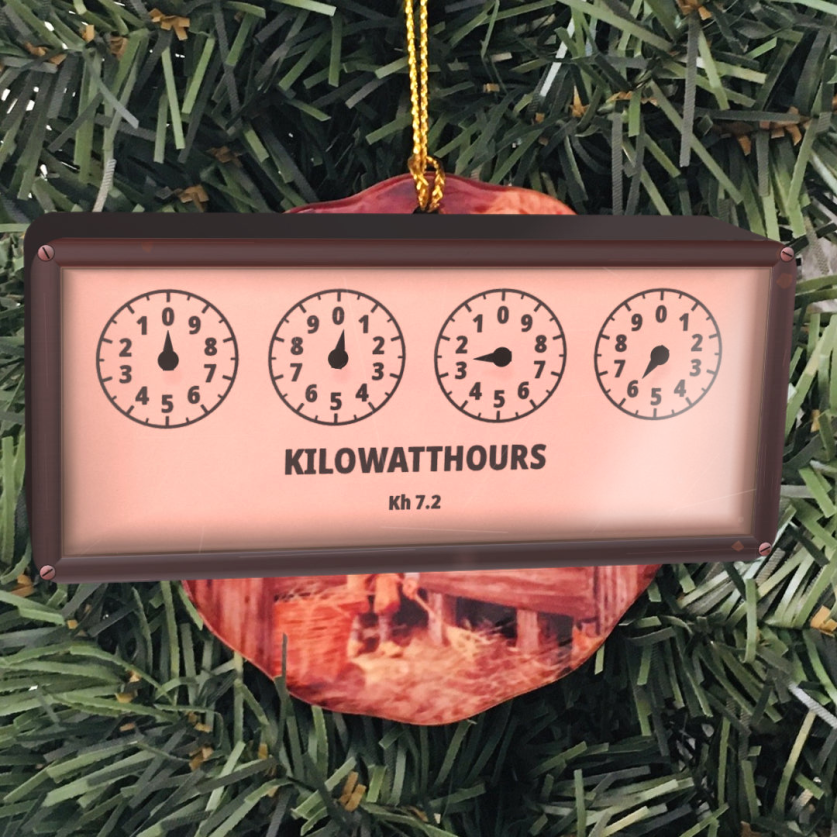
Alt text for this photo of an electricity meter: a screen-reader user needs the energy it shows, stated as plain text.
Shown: 26 kWh
